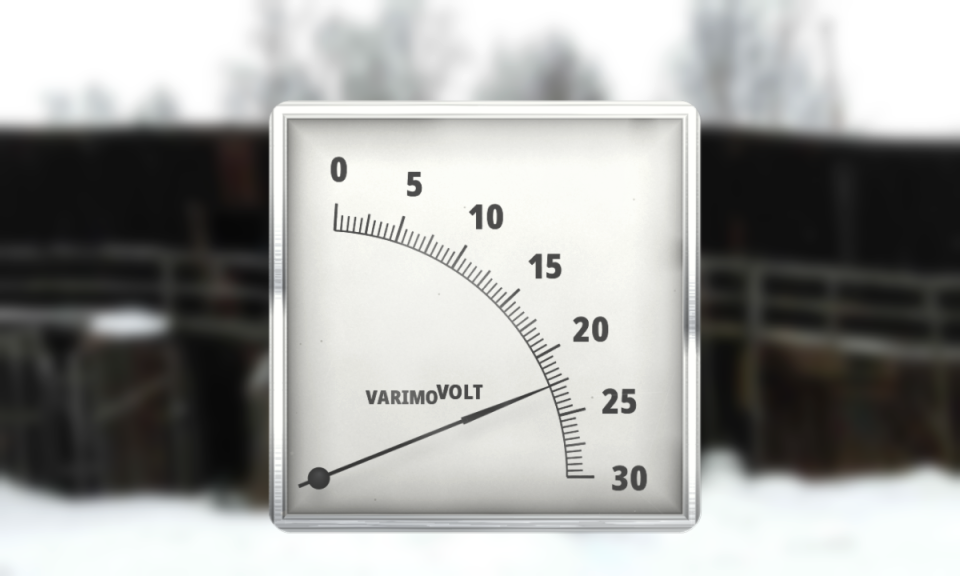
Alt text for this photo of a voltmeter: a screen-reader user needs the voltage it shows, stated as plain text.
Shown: 22.5 V
